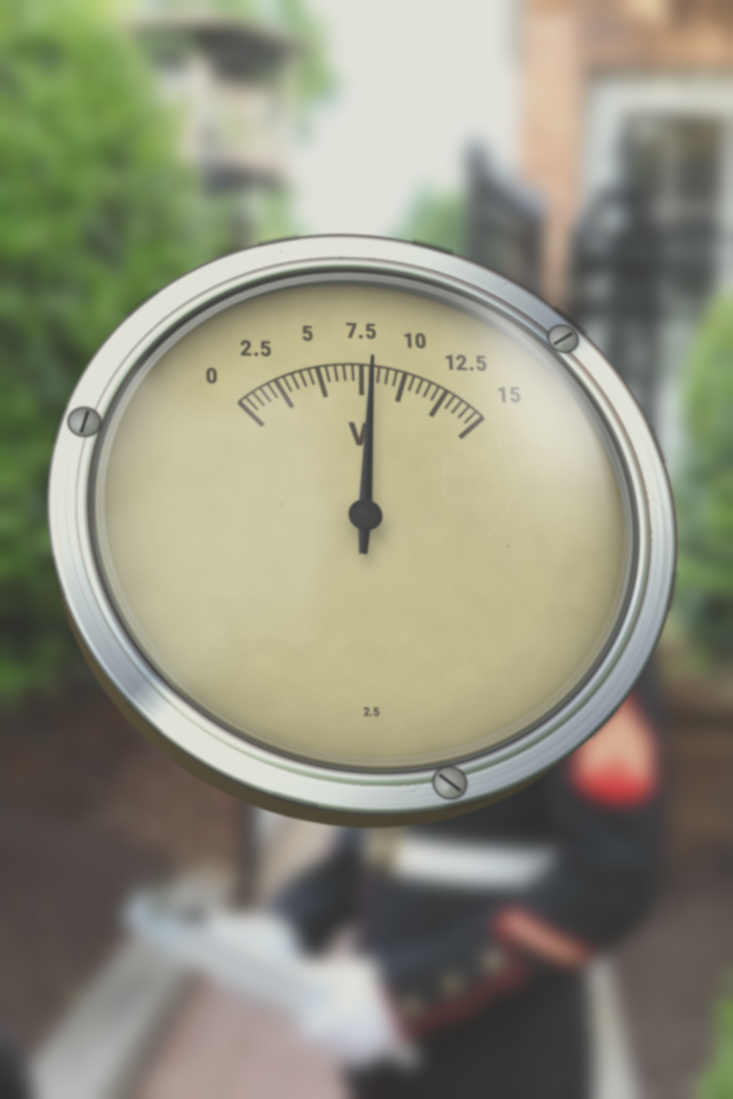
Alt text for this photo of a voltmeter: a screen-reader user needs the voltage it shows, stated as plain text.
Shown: 8 V
